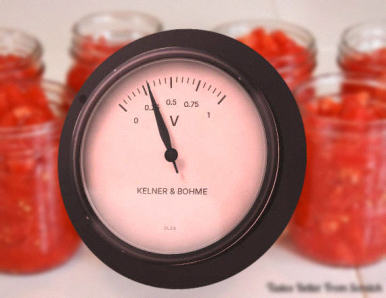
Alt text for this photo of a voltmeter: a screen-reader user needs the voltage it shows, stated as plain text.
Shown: 0.3 V
